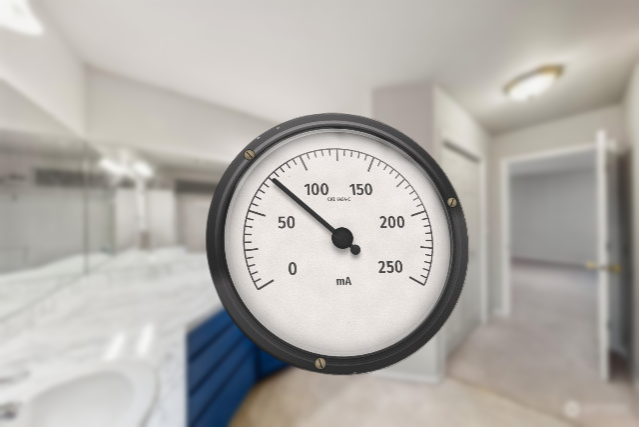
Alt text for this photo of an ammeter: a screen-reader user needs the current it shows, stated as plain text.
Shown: 75 mA
